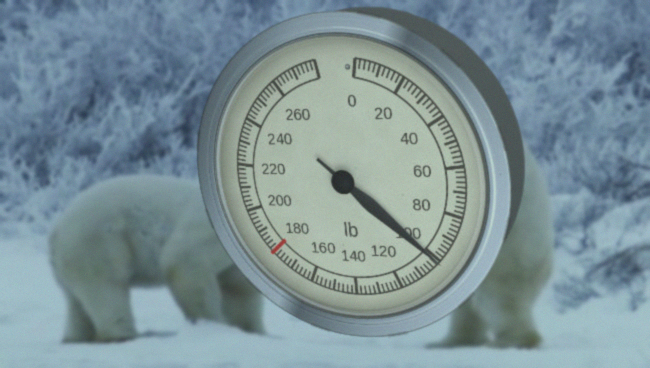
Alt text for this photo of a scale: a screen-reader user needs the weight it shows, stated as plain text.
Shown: 100 lb
